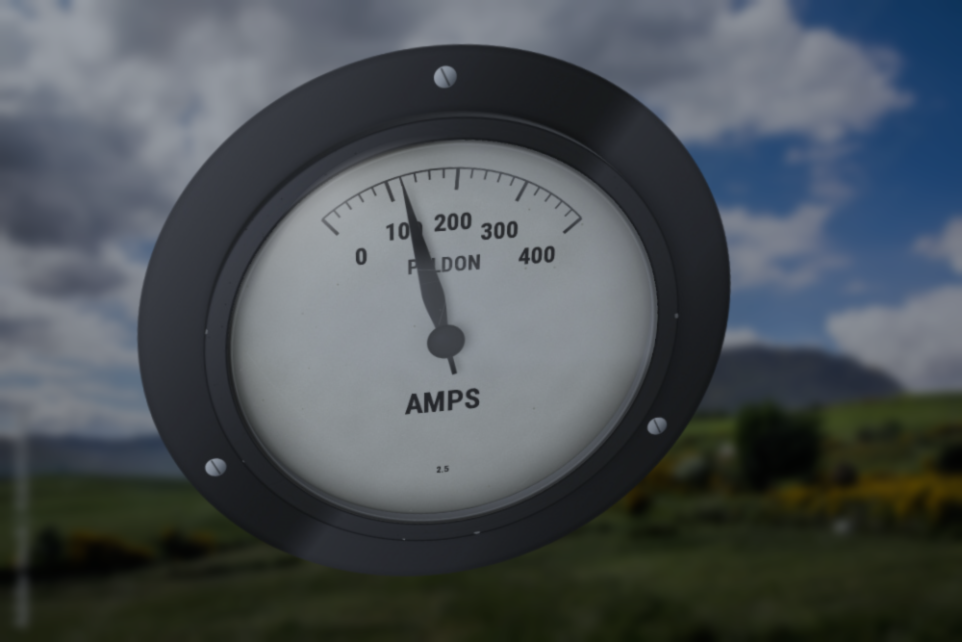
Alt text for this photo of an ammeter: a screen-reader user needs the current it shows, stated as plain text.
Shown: 120 A
